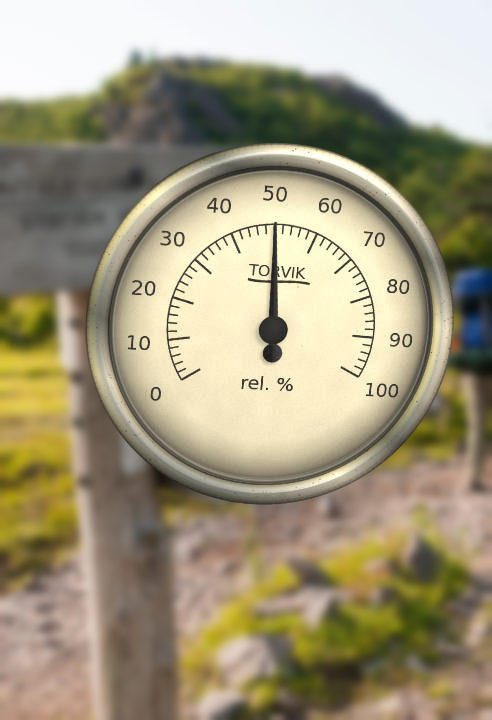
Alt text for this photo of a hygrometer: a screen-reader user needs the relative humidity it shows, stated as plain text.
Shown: 50 %
